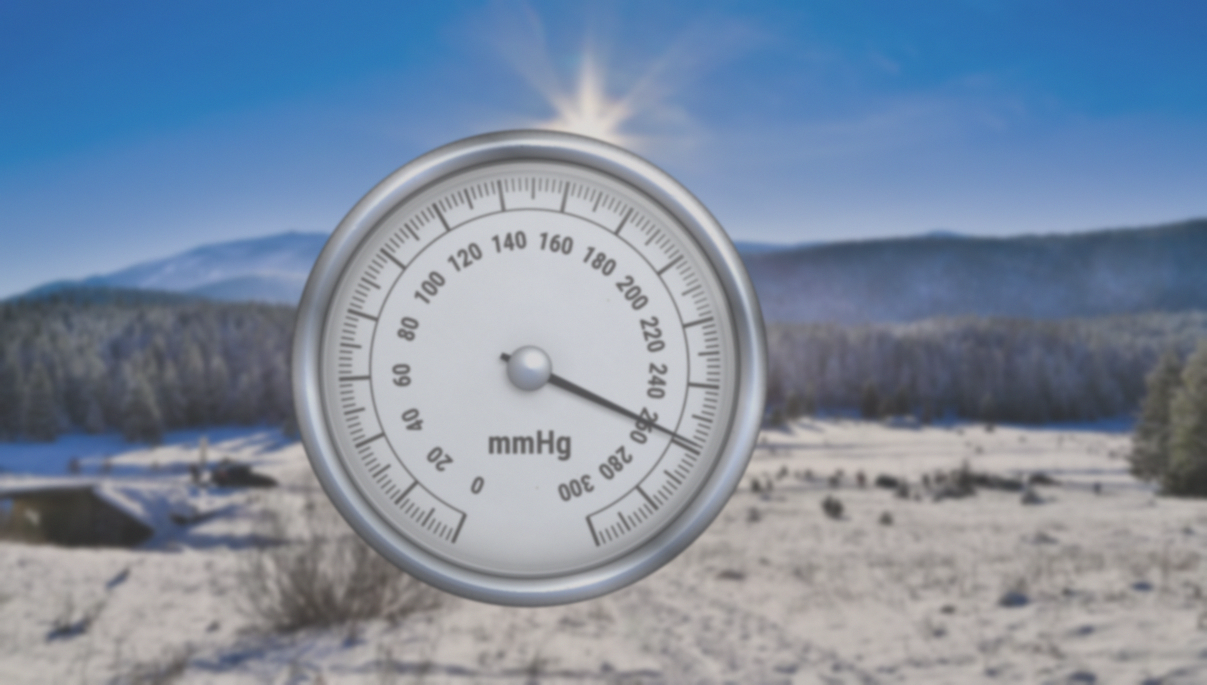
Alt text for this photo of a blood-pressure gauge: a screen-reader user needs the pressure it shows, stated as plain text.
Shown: 258 mmHg
